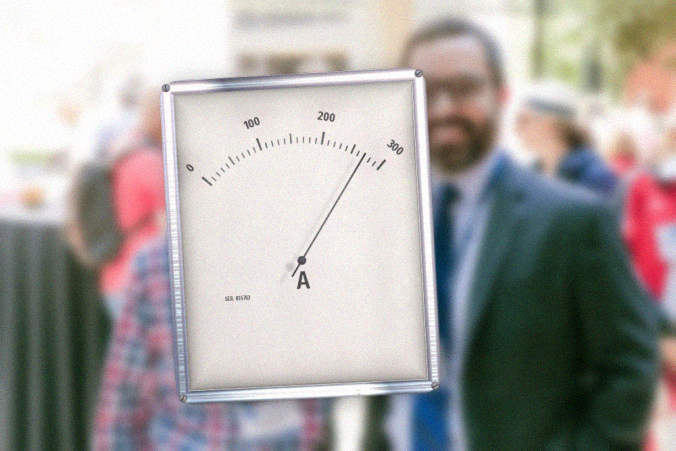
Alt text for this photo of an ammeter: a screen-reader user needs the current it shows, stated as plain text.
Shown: 270 A
